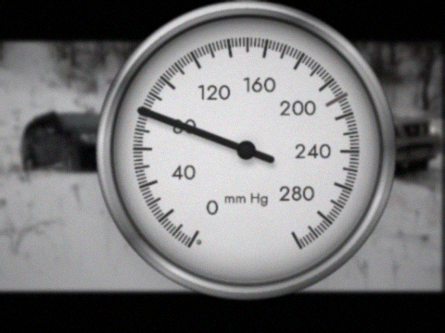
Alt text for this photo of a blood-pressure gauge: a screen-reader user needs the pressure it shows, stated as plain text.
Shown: 80 mmHg
